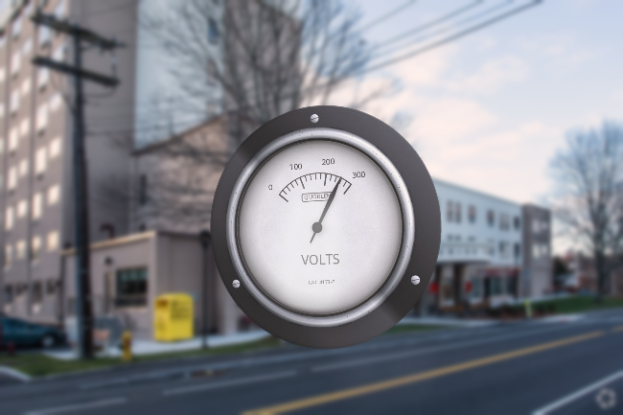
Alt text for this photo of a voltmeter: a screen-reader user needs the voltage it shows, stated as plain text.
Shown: 260 V
